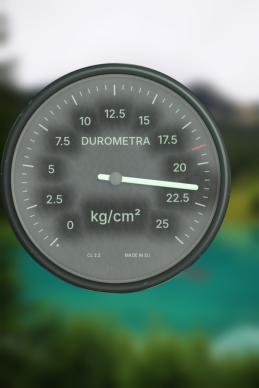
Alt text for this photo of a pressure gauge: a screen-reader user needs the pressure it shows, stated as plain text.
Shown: 21.5 kg/cm²
